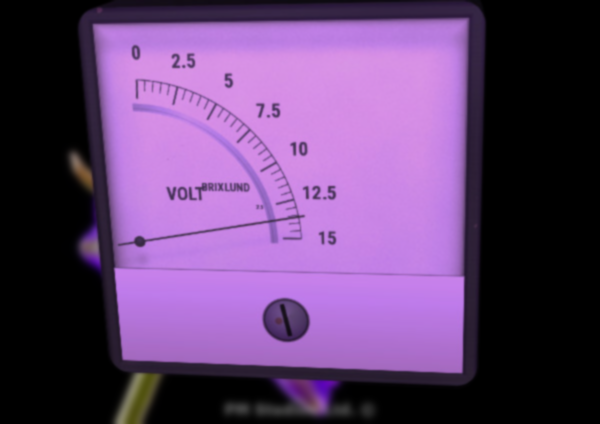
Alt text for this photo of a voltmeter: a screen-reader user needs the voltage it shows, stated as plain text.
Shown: 13.5 V
